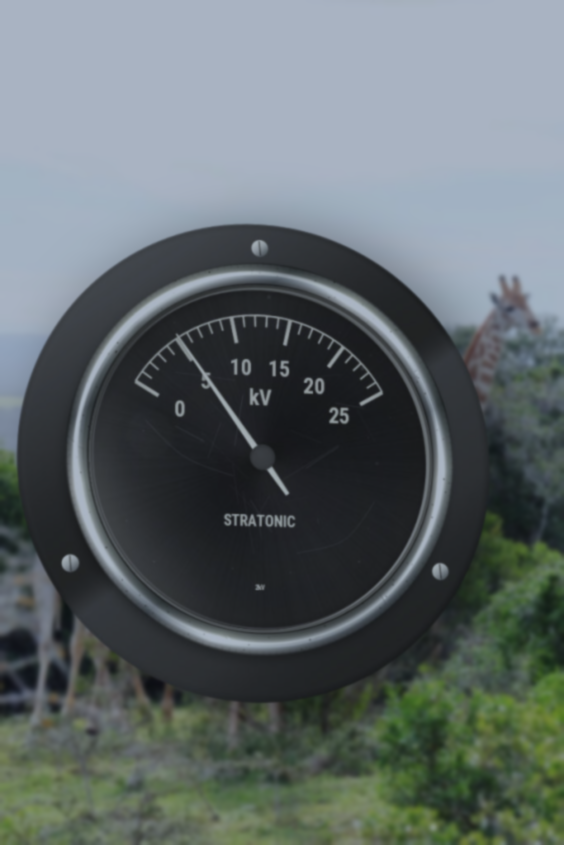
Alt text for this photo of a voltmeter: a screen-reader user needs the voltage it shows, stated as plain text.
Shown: 5 kV
